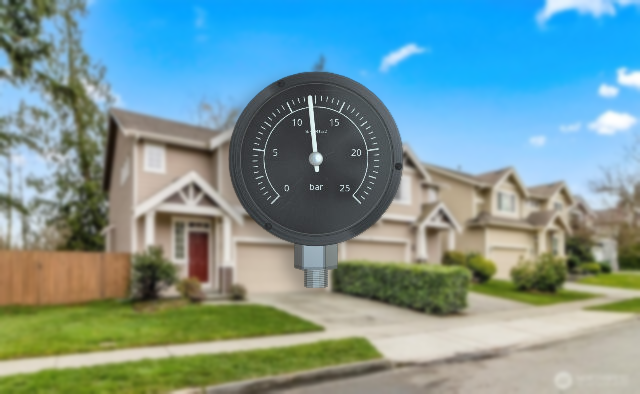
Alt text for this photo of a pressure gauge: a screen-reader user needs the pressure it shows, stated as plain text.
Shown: 12 bar
